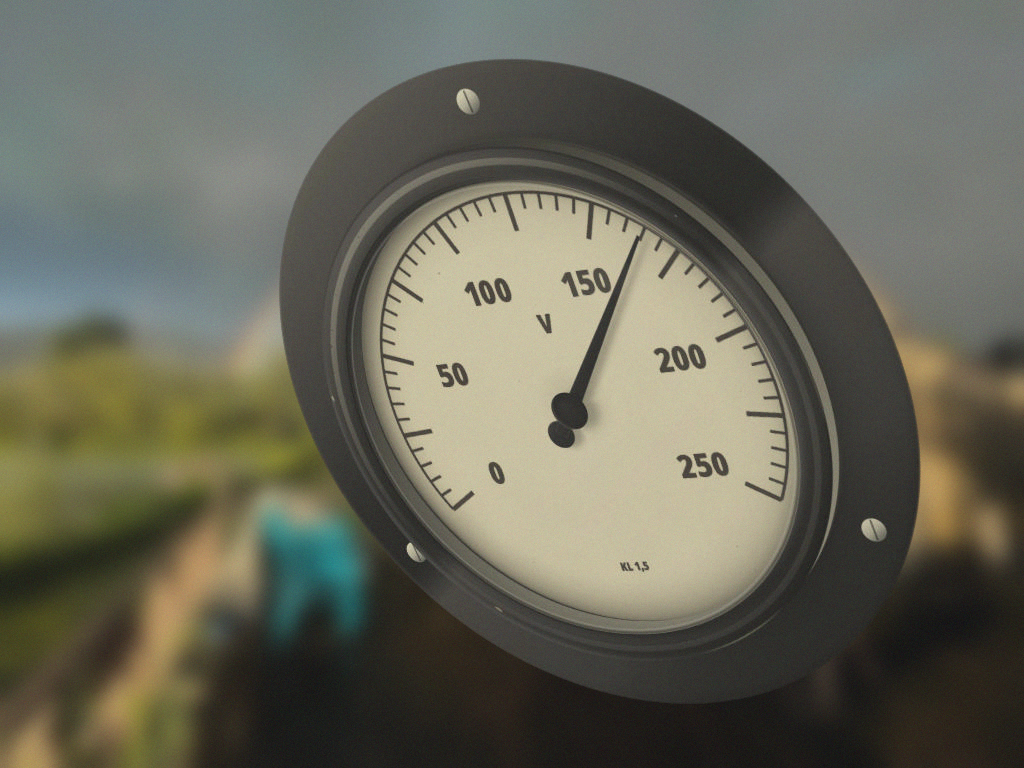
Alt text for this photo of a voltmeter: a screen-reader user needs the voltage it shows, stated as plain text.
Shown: 165 V
